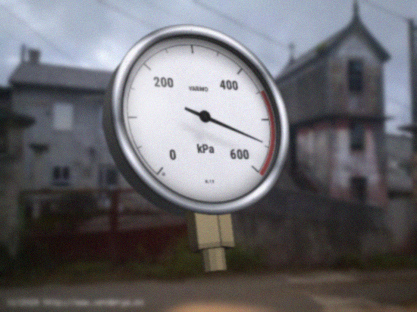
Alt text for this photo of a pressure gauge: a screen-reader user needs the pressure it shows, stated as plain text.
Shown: 550 kPa
